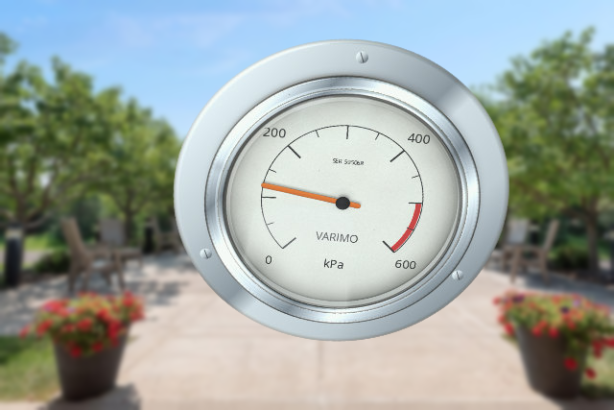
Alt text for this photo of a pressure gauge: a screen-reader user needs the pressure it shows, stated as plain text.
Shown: 125 kPa
